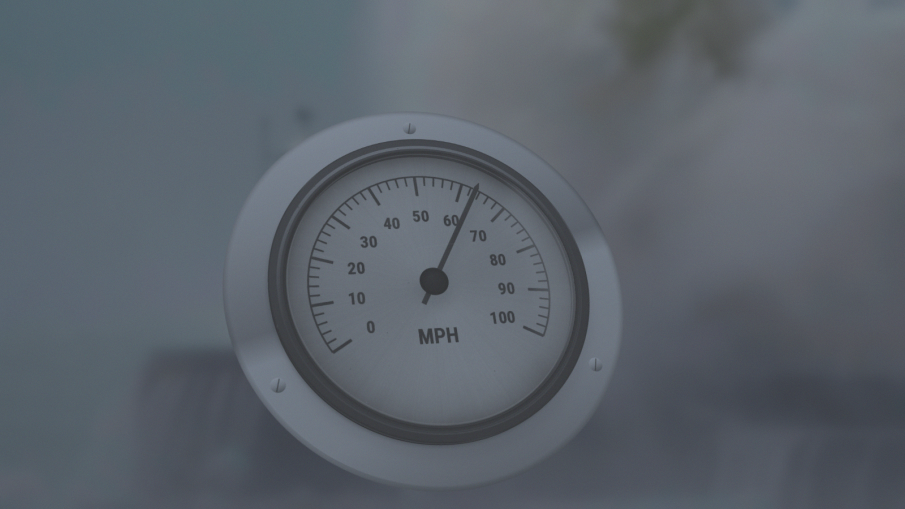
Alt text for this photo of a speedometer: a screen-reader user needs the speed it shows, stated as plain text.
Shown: 63 mph
